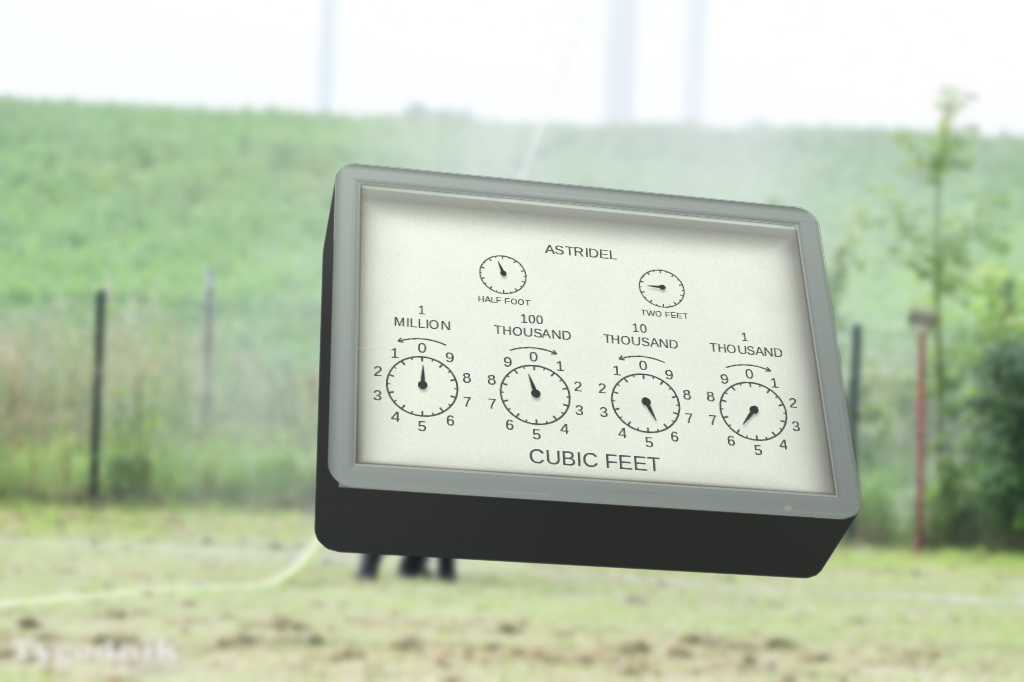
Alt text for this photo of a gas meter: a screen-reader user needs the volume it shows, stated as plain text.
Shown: 995600 ft³
